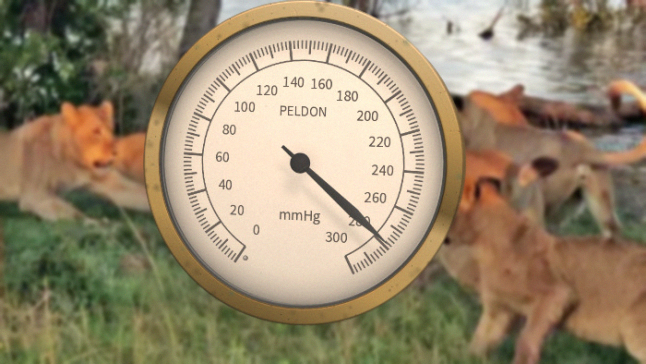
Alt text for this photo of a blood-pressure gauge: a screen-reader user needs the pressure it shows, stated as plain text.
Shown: 278 mmHg
